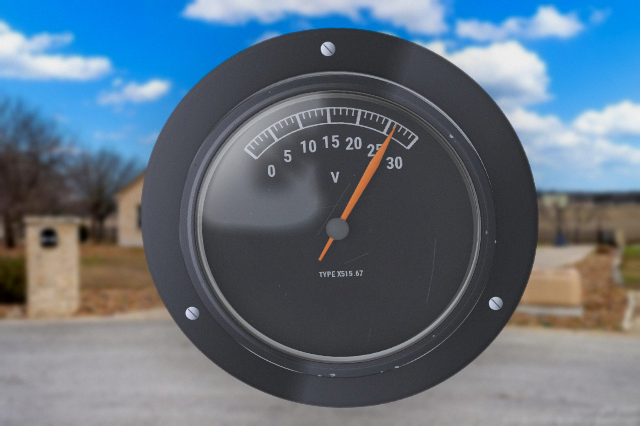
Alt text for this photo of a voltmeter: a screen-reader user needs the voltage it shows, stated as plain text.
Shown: 26 V
